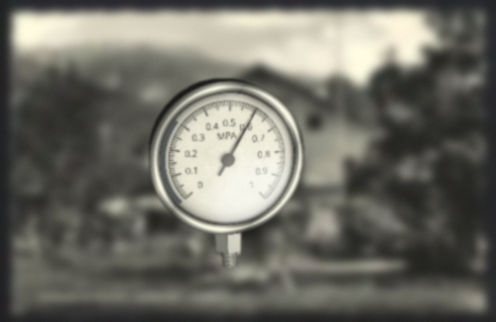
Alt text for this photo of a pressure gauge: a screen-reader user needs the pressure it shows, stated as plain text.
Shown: 0.6 MPa
